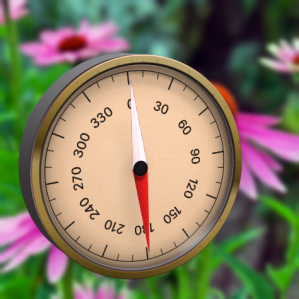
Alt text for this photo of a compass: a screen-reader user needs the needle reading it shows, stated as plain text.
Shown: 180 °
